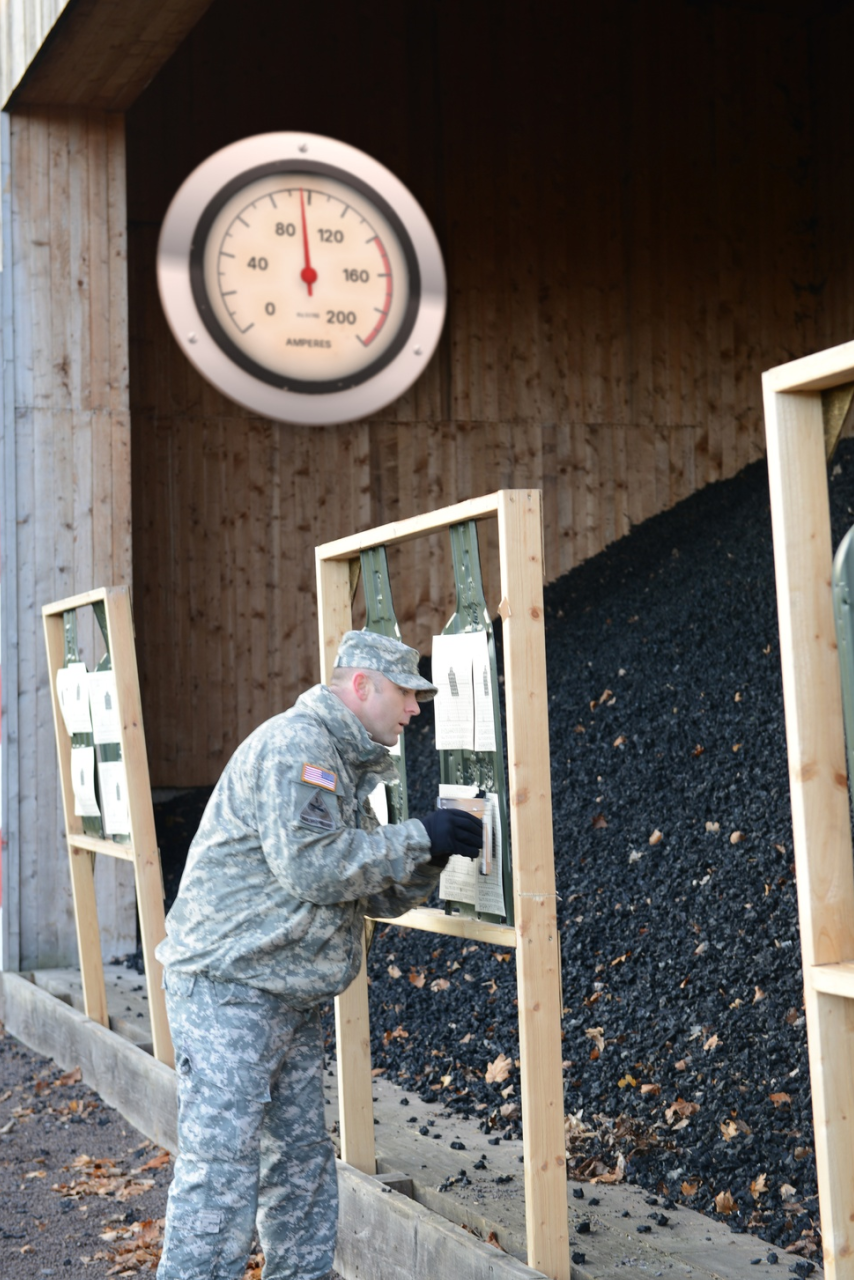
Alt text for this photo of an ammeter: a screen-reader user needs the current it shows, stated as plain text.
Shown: 95 A
